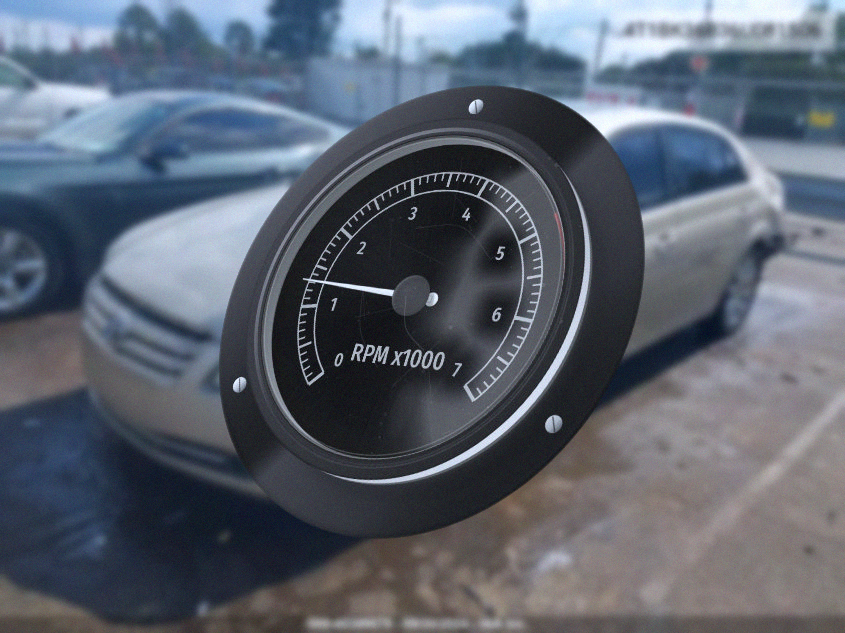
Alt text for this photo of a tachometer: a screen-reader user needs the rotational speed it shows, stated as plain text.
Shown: 1300 rpm
